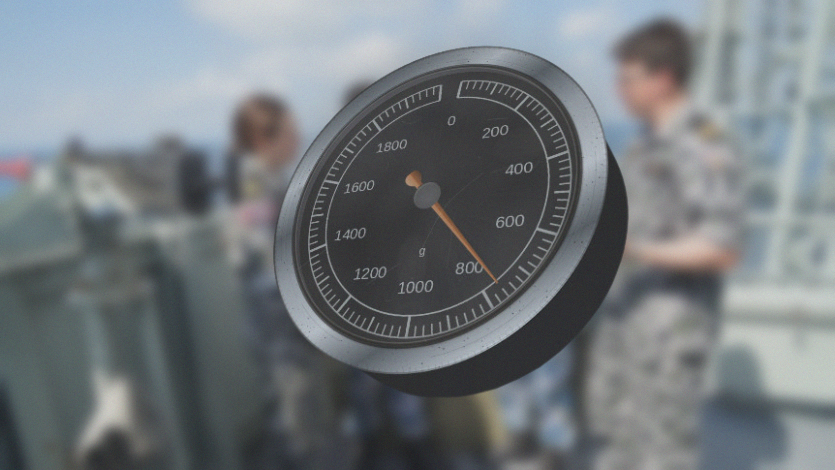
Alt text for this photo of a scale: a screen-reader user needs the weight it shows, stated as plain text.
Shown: 760 g
